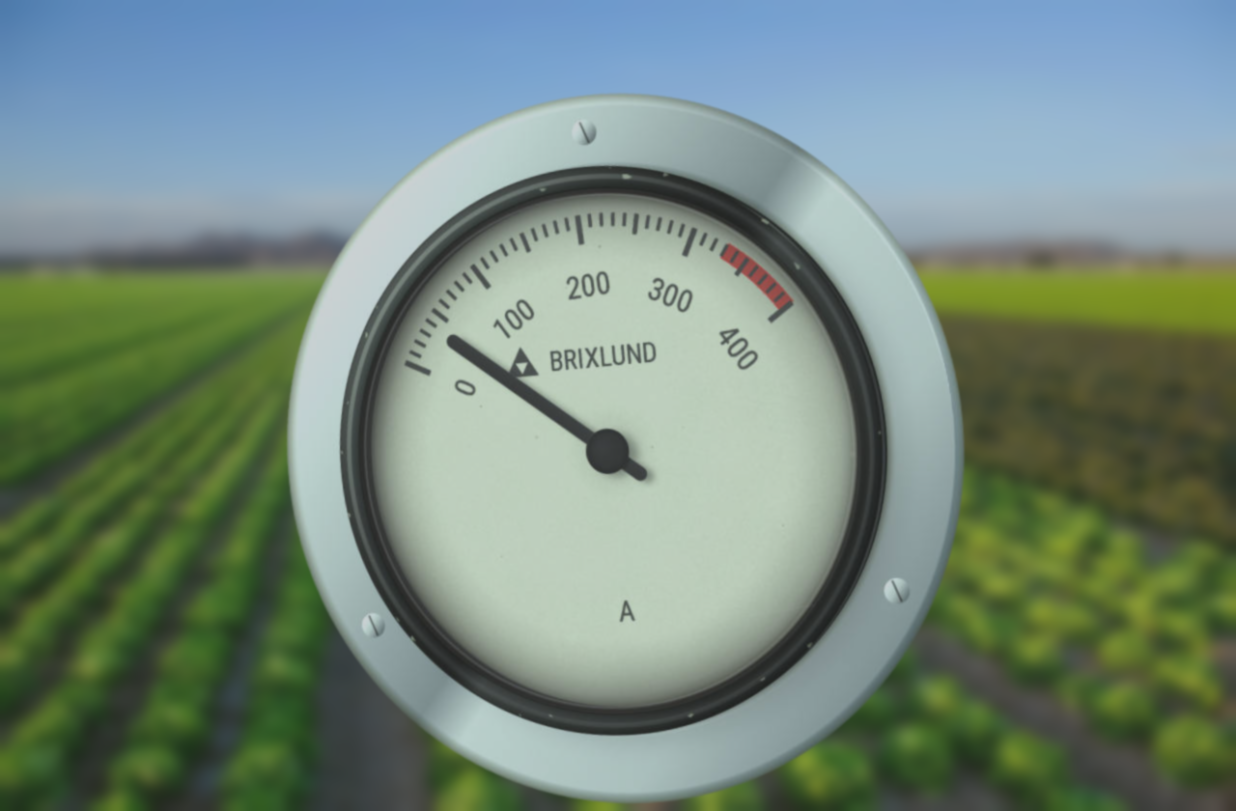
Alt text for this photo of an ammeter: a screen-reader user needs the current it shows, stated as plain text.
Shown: 40 A
